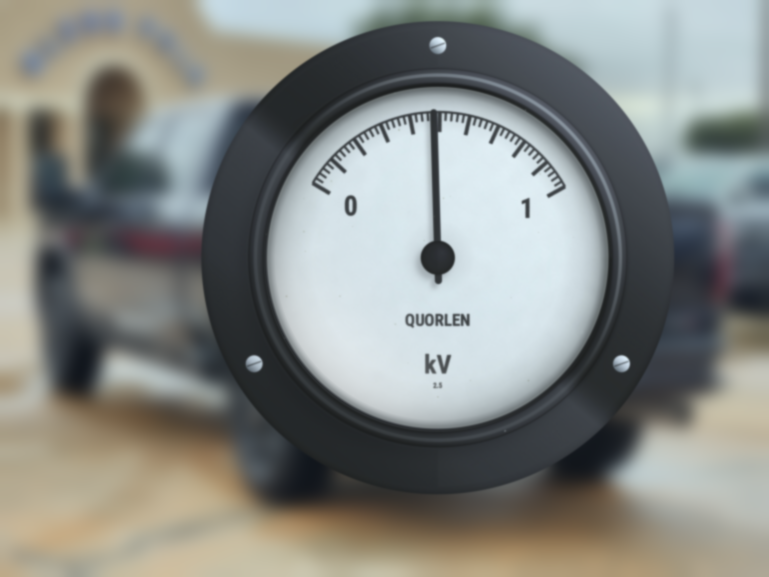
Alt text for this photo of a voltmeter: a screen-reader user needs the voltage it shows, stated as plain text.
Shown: 0.48 kV
